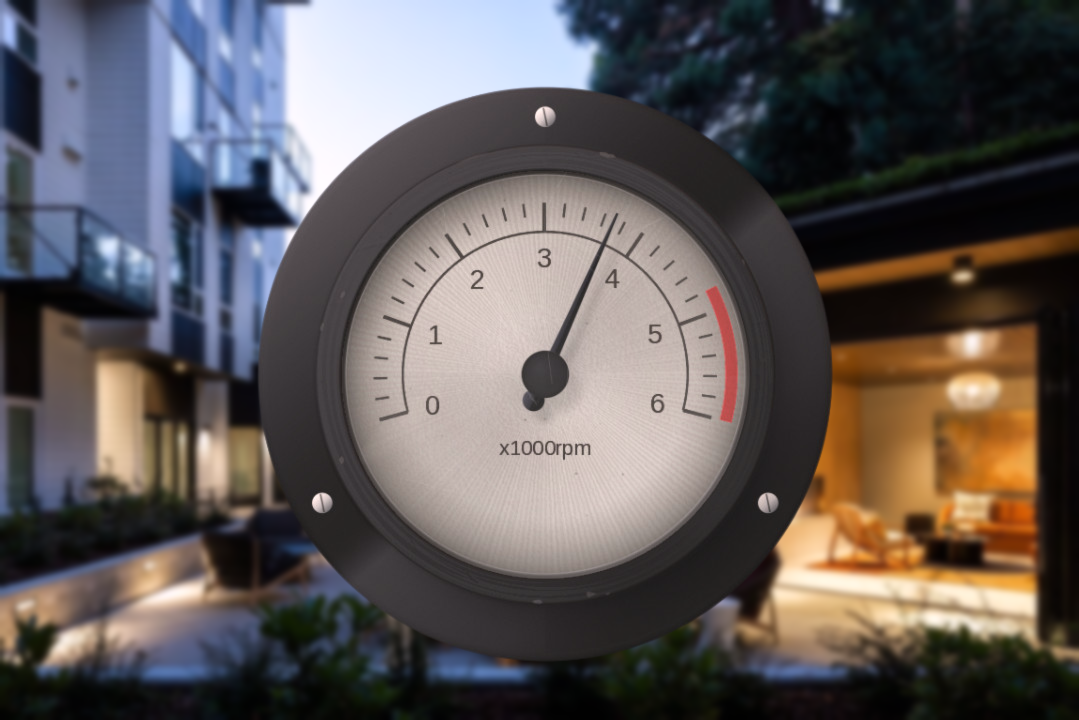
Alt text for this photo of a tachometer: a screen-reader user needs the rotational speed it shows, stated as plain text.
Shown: 3700 rpm
